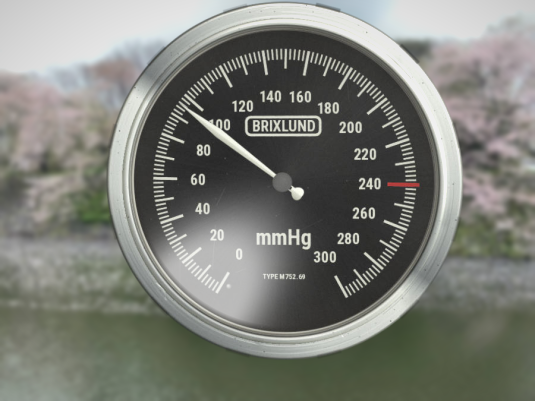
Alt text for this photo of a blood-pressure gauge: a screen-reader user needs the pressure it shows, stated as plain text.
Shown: 96 mmHg
